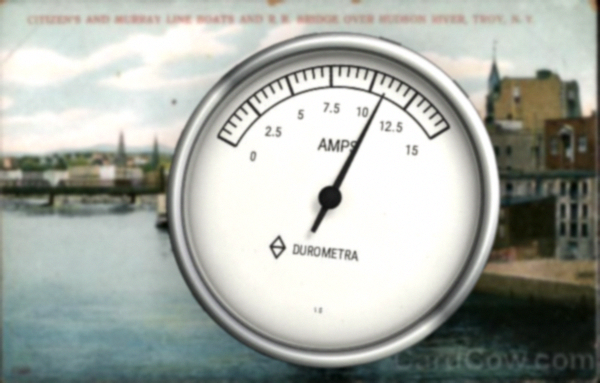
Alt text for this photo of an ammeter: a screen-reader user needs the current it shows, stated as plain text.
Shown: 11 A
